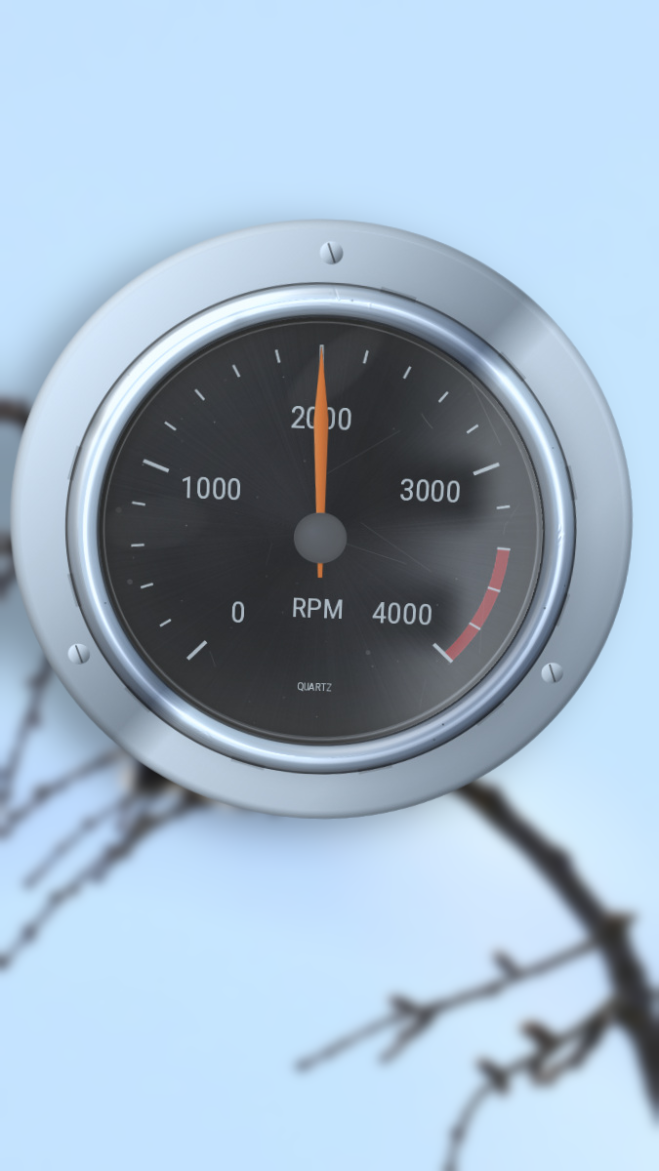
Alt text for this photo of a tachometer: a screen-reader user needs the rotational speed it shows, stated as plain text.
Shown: 2000 rpm
